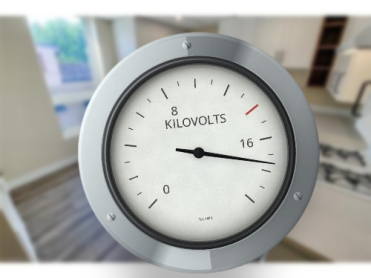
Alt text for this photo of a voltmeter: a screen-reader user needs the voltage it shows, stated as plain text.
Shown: 17.5 kV
